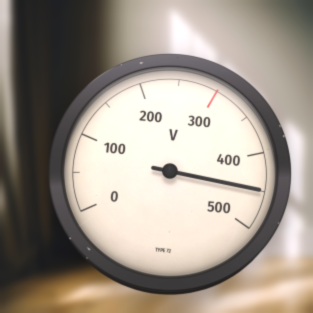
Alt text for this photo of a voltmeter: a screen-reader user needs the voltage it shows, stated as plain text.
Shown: 450 V
